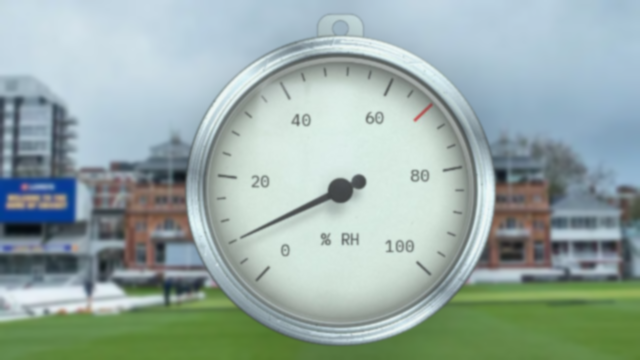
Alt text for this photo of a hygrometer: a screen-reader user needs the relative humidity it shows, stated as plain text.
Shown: 8 %
